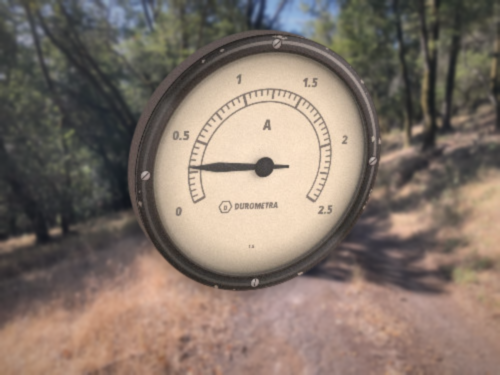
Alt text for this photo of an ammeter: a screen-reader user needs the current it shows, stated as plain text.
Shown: 0.3 A
